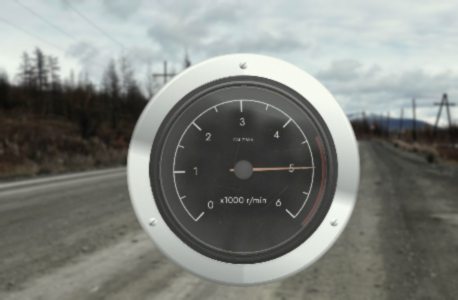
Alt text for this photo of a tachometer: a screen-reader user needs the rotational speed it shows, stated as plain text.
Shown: 5000 rpm
